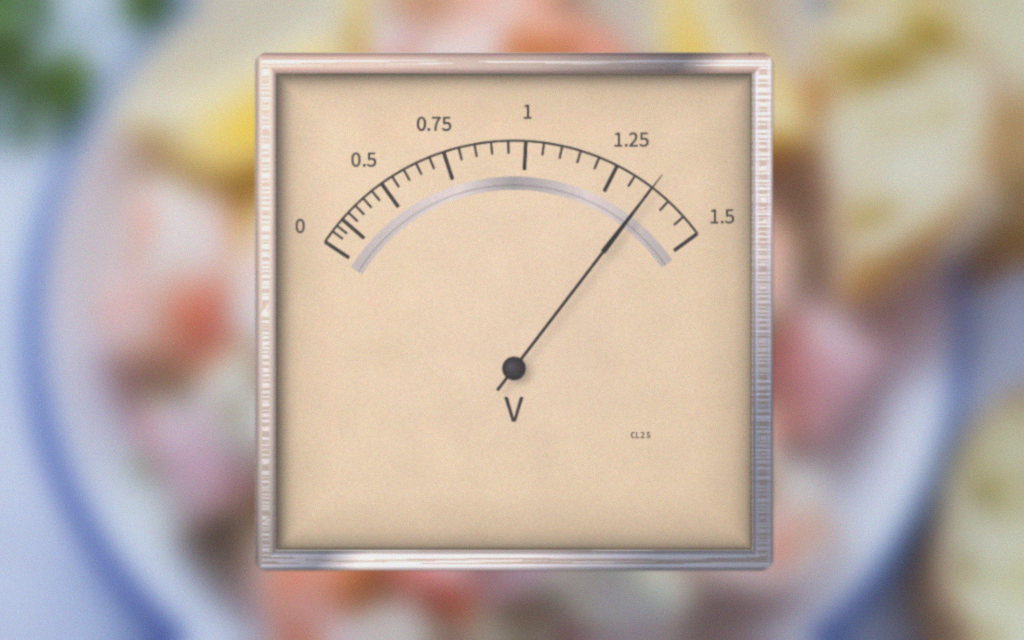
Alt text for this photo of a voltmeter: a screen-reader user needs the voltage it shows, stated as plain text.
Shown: 1.35 V
